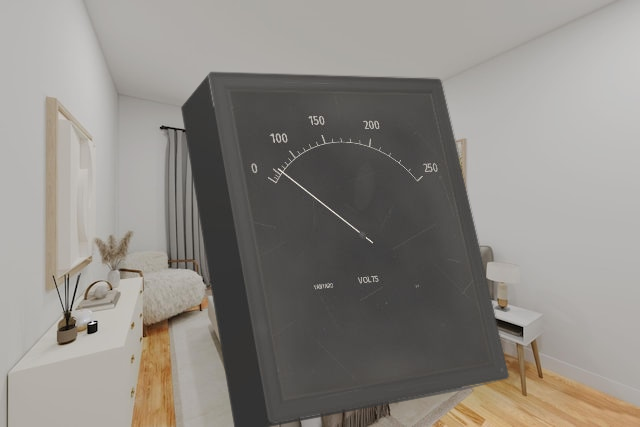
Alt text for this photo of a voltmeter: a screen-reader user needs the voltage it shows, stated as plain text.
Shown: 50 V
